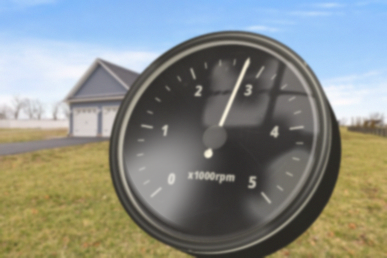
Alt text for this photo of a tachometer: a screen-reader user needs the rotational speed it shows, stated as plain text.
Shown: 2800 rpm
